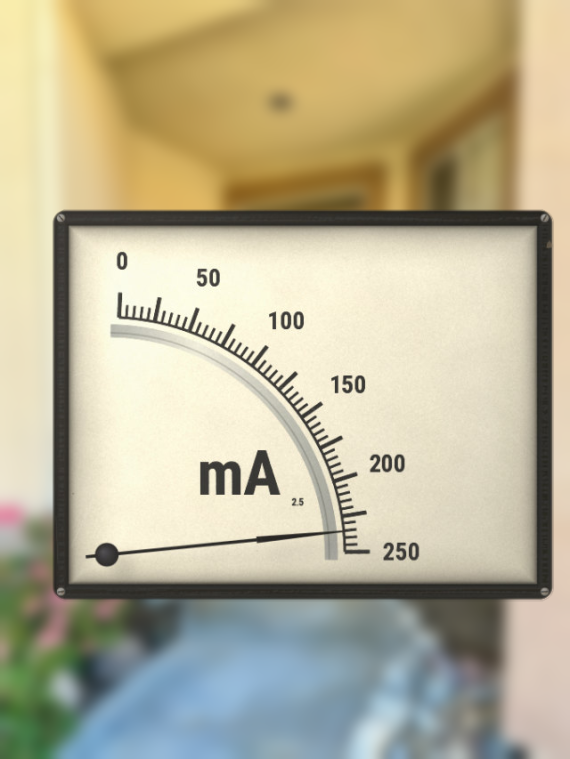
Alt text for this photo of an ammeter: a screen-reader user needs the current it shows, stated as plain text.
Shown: 235 mA
